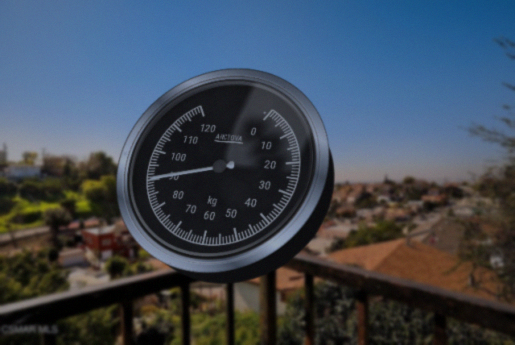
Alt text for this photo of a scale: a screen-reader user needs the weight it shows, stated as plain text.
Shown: 90 kg
